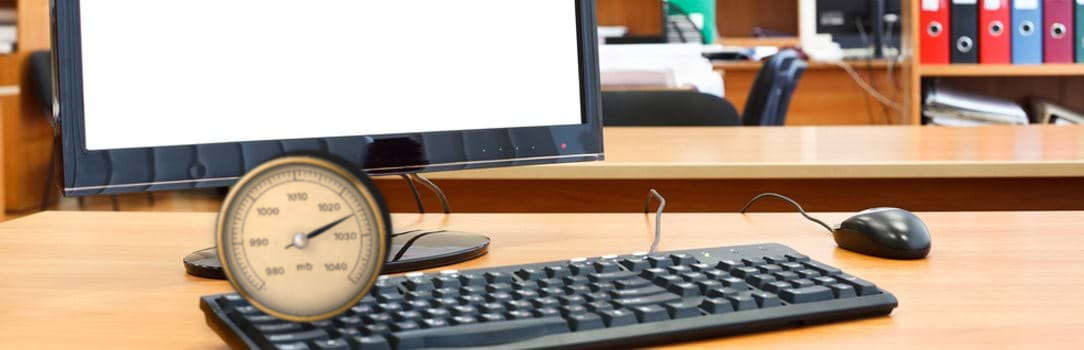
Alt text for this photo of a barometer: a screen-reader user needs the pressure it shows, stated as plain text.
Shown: 1025 mbar
